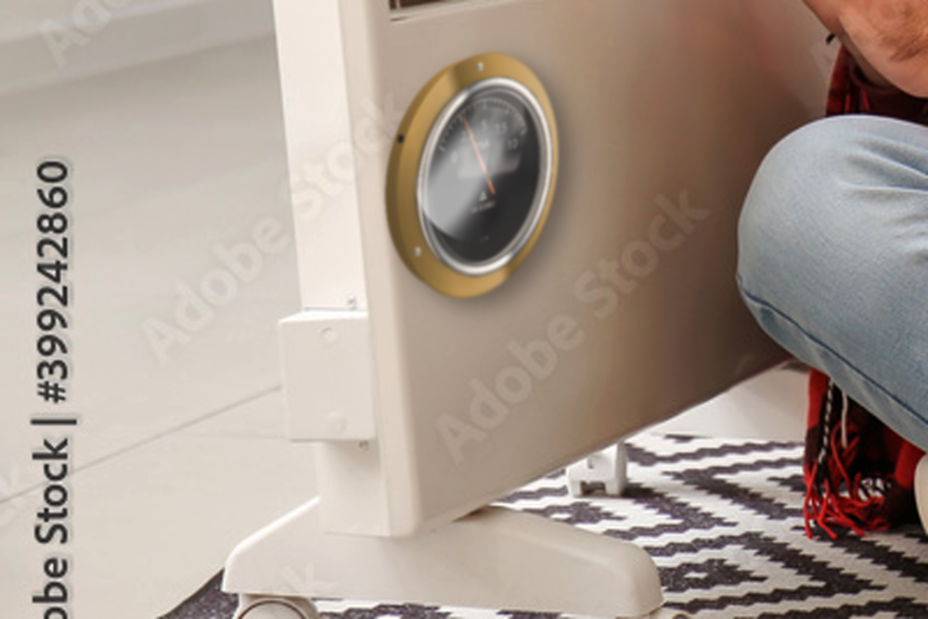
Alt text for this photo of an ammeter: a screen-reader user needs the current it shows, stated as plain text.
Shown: 2.5 mA
